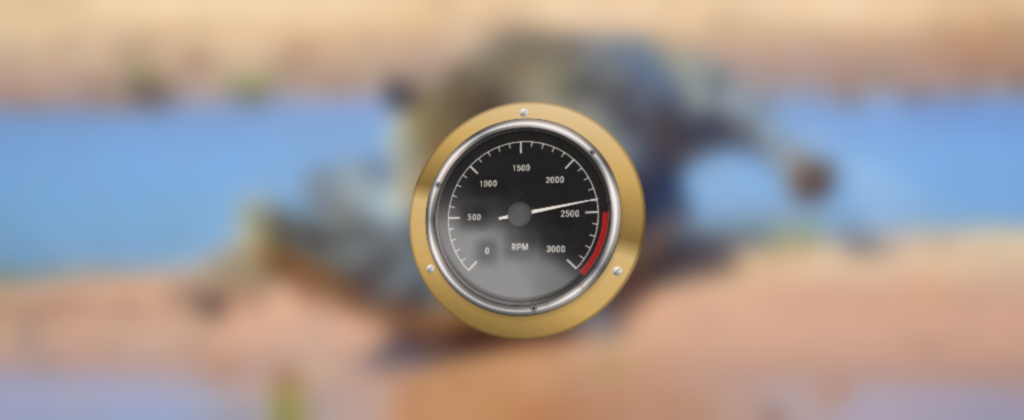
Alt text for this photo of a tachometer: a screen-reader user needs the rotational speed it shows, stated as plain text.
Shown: 2400 rpm
